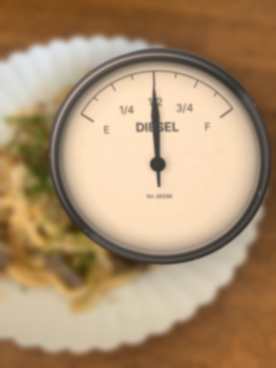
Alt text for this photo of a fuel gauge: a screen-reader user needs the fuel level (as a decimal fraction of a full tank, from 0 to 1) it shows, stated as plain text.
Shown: 0.5
